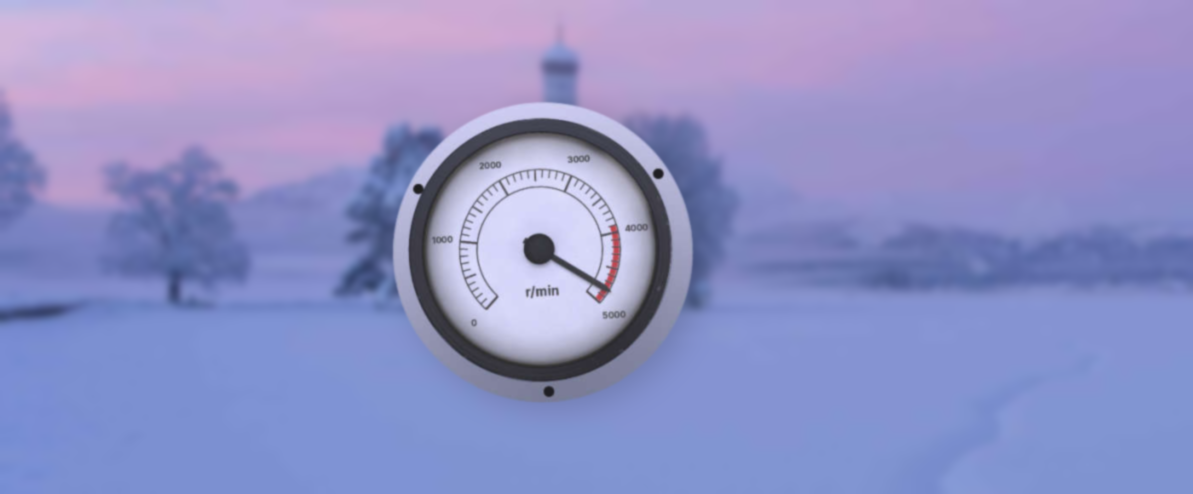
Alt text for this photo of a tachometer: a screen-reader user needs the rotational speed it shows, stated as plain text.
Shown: 4800 rpm
